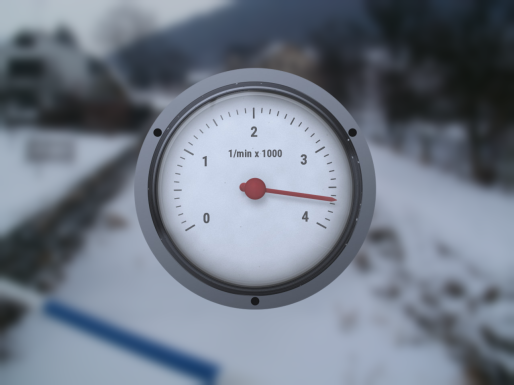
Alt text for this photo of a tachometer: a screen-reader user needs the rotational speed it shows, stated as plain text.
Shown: 3650 rpm
